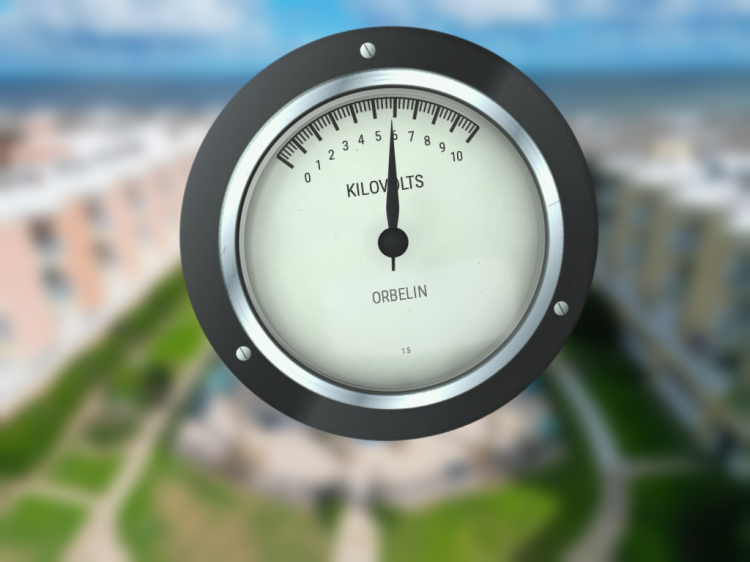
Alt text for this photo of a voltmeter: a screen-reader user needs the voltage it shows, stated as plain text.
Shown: 5.8 kV
